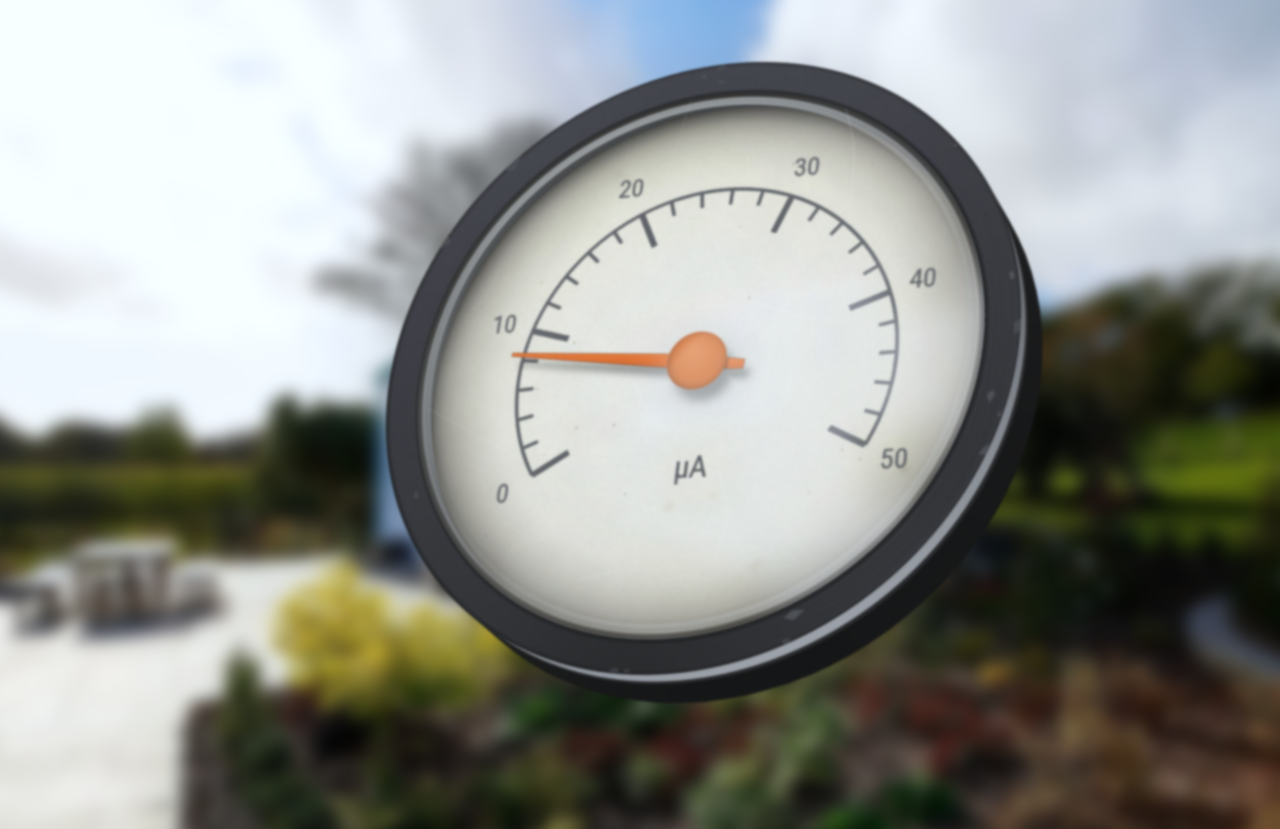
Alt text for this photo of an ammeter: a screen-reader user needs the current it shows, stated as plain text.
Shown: 8 µA
